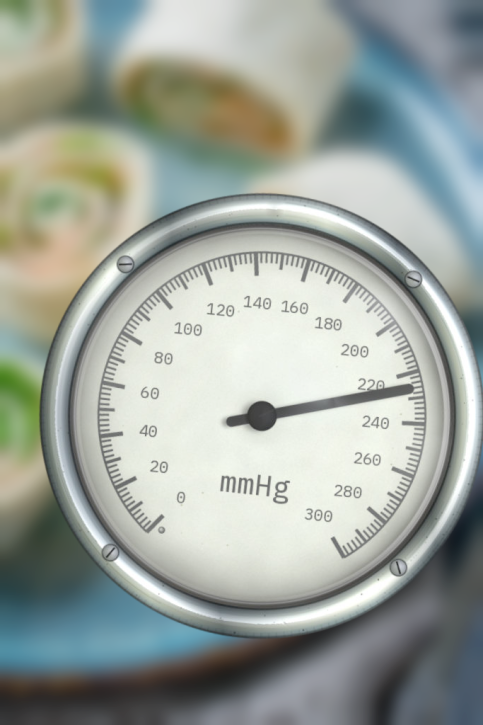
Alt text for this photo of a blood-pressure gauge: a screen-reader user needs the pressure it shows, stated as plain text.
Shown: 226 mmHg
